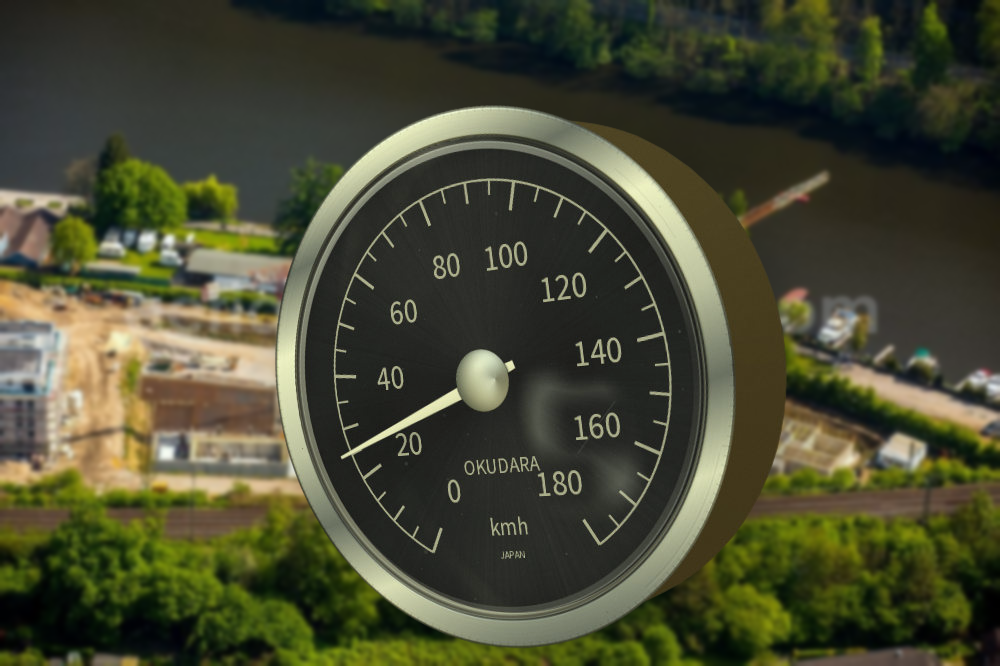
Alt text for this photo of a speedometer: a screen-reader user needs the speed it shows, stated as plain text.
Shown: 25 km/h
